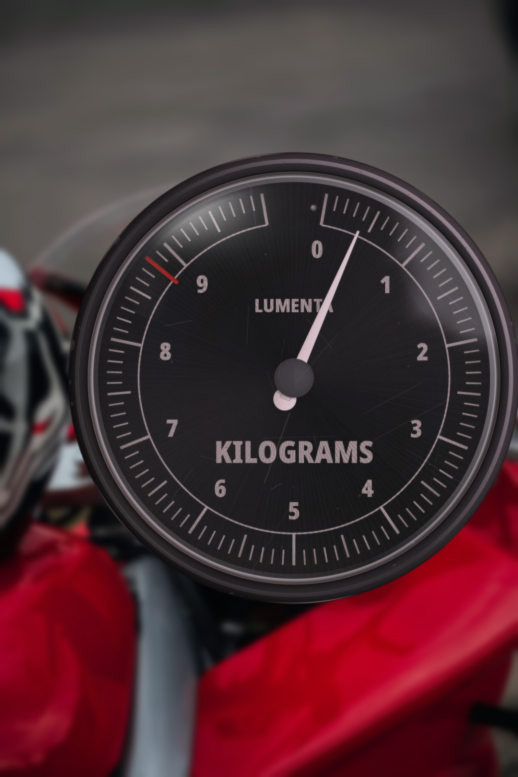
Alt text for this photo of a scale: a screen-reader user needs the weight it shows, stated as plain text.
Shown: 0.4 kg
